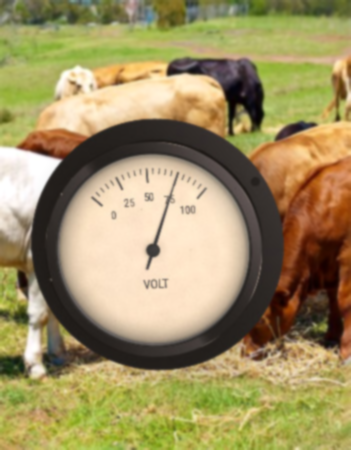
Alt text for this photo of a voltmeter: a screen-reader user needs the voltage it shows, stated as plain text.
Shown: 75 V
